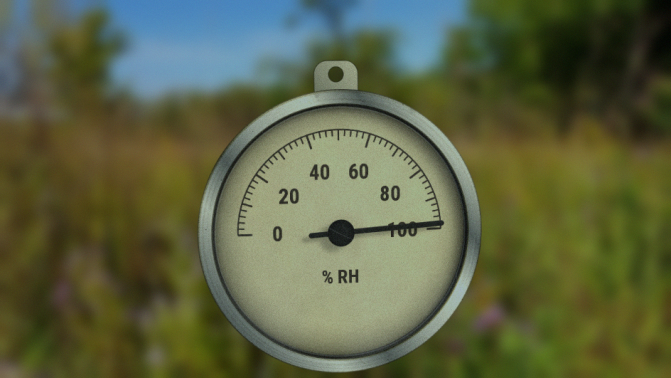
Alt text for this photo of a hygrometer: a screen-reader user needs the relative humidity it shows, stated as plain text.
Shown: 98 %
